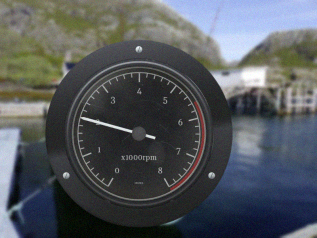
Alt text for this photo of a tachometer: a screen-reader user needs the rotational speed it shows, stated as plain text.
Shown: 2000 rpm
